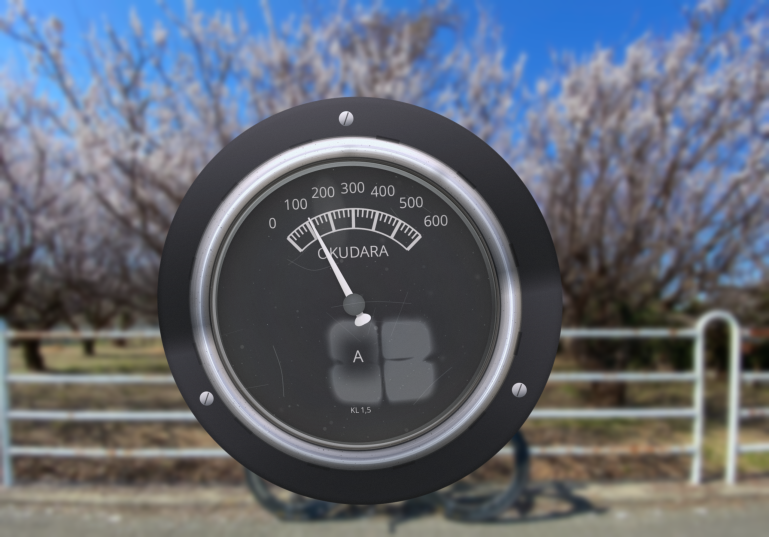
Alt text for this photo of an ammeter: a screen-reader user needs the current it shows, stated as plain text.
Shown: 120 A
